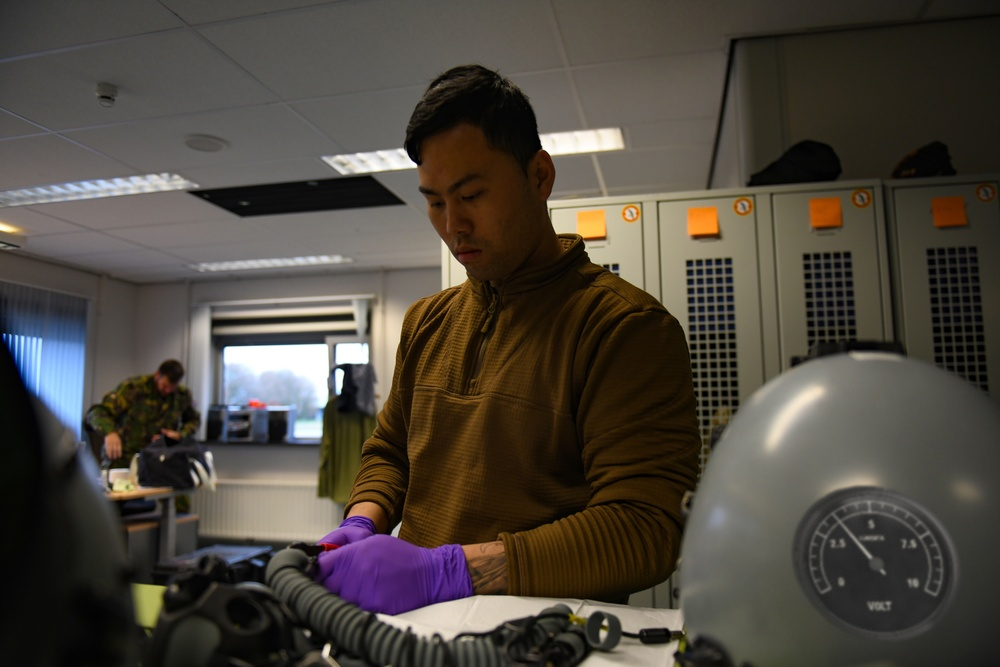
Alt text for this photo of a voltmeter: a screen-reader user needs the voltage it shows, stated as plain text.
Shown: 3.5 V
